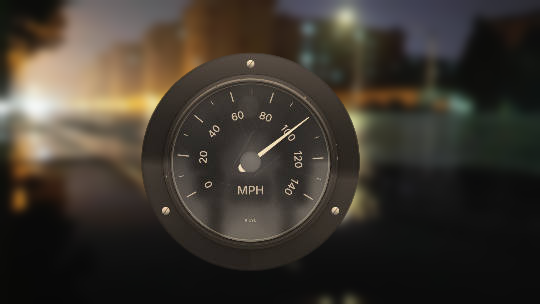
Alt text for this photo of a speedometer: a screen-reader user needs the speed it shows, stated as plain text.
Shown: 100 mph
